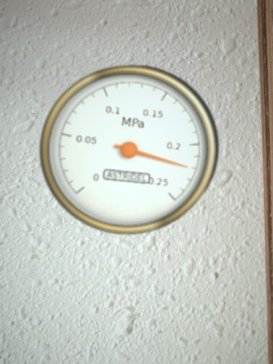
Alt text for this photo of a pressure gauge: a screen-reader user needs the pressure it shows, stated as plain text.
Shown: 0.22 MPa
